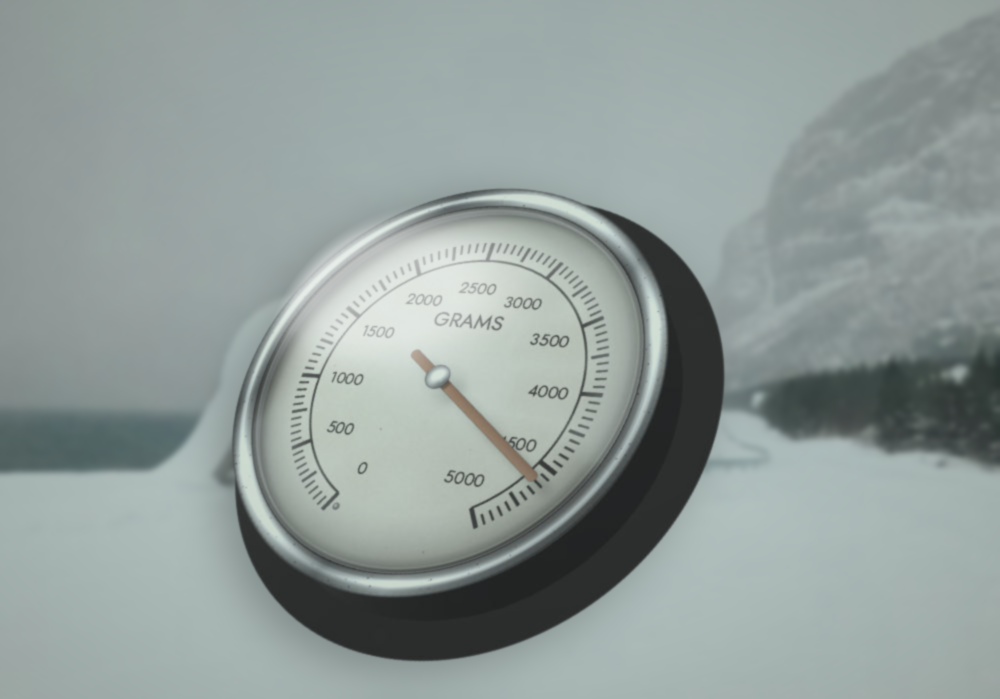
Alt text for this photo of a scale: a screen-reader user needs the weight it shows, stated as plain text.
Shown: 4600 g
